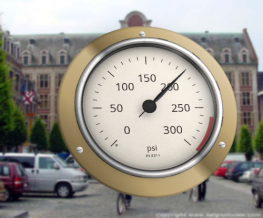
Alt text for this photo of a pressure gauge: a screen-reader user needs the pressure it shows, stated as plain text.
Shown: 200 psi
